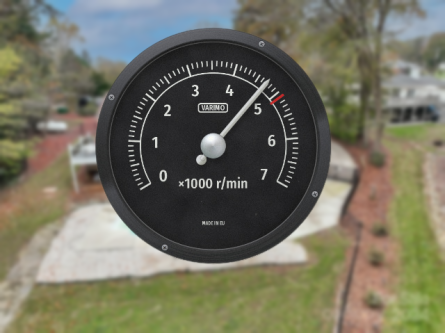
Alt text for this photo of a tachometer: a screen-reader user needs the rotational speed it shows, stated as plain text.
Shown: 4700 rpm
